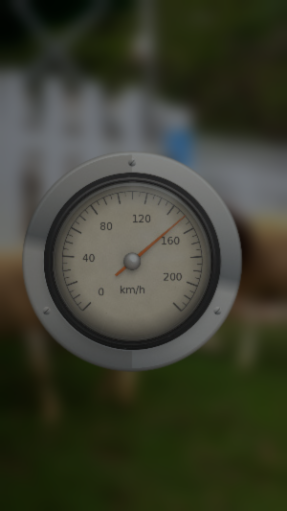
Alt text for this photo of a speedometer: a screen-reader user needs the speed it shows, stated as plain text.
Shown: 150 km/h
